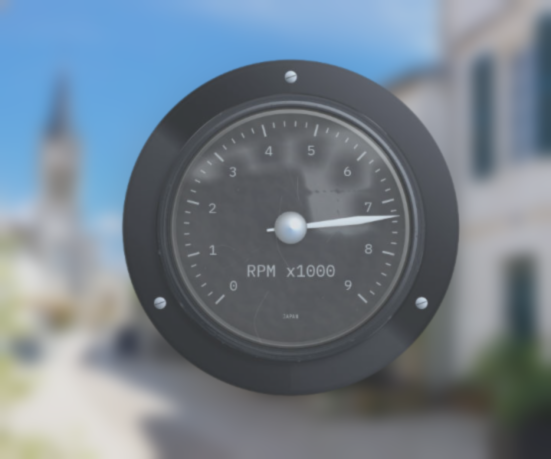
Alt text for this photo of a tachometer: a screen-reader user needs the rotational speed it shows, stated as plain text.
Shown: 7300 rpm
